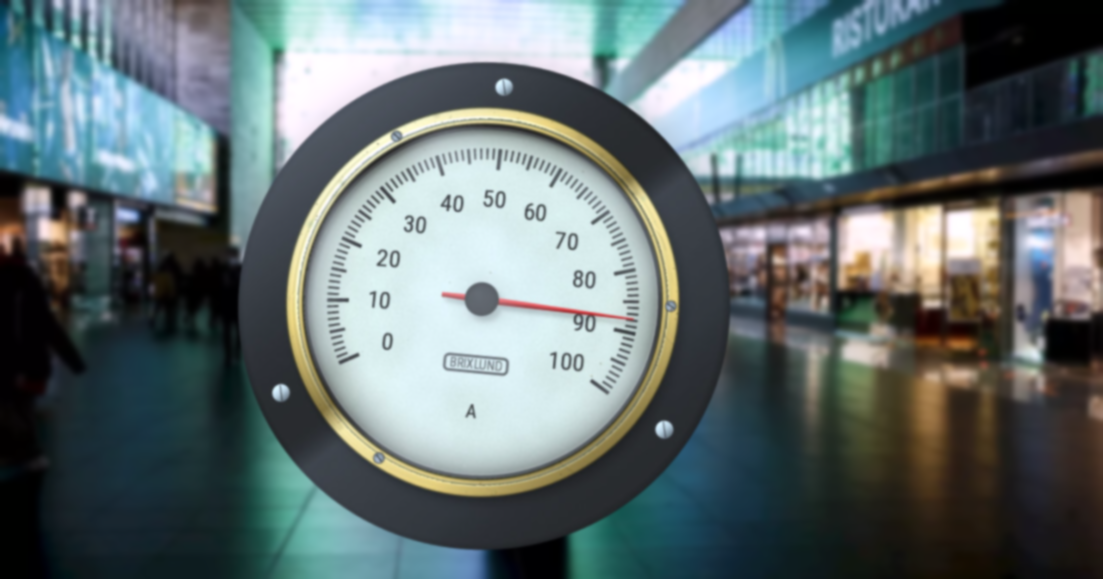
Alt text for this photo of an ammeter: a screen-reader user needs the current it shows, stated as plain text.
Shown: 88 A
